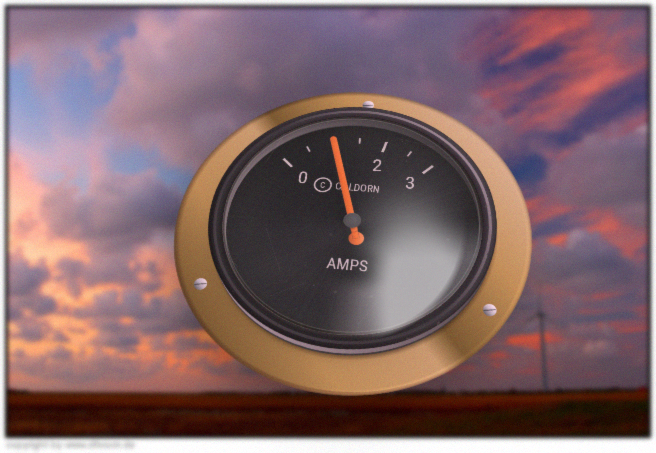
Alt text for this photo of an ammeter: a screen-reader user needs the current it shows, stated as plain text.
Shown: 1 A
